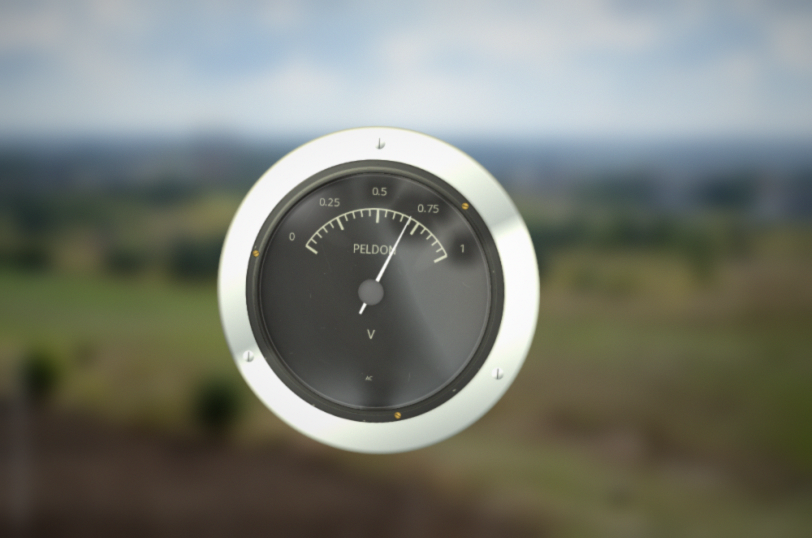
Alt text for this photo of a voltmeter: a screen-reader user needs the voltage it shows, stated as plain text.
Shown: 0.7 V
